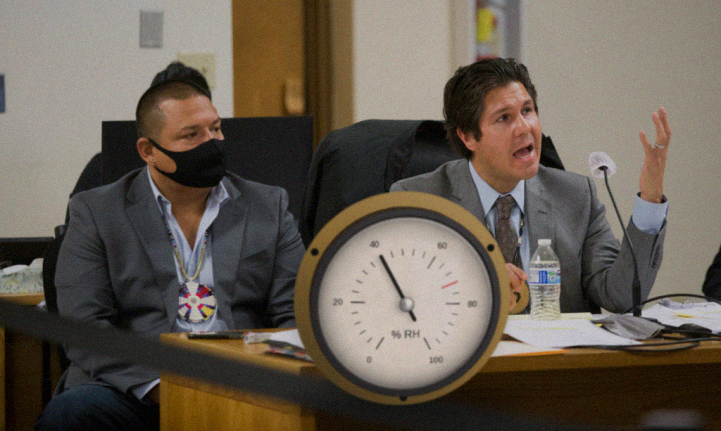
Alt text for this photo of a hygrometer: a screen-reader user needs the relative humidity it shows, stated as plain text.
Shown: 40 %
